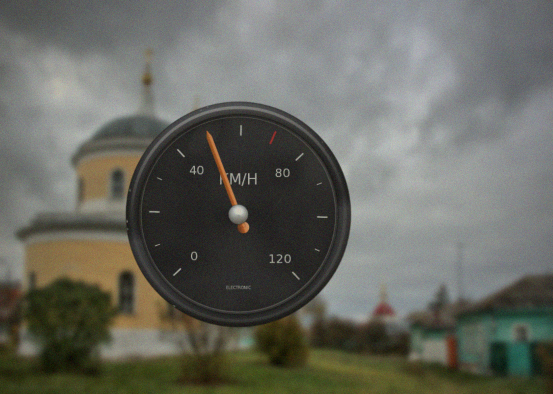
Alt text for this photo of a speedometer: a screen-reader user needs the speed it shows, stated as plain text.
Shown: 50 km/h
